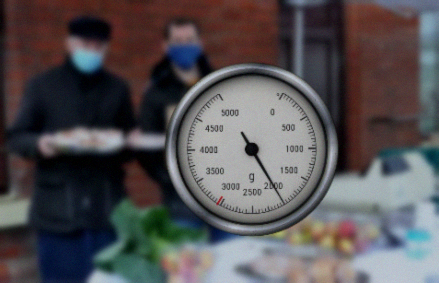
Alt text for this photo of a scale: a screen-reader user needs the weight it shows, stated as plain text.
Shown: 2000 g
